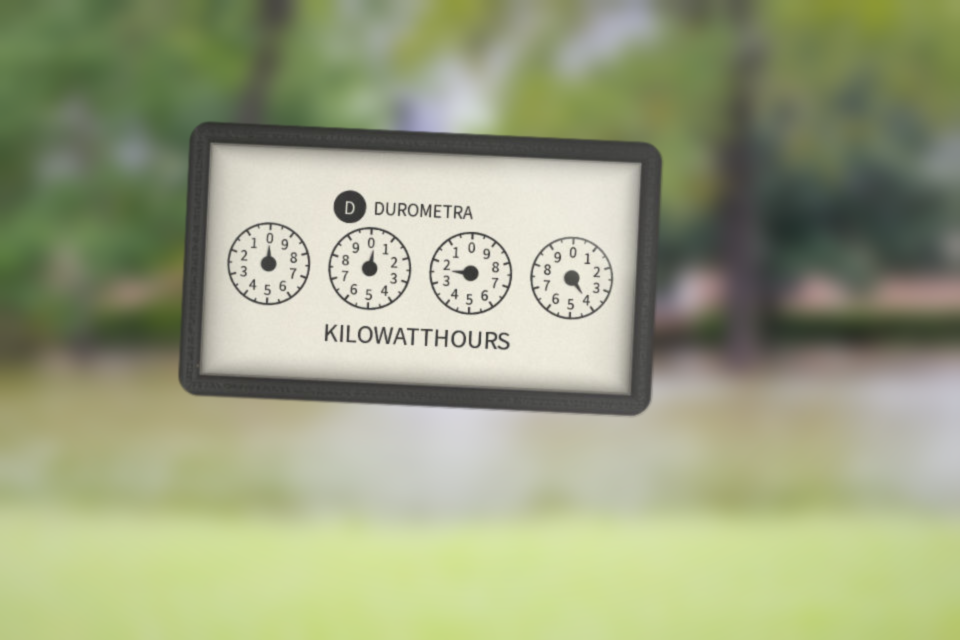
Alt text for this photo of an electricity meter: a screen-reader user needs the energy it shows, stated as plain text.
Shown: 24 kWh
